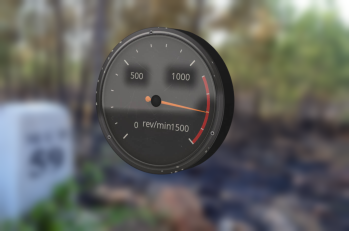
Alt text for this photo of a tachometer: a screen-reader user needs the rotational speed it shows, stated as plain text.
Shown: 1300 rpm
